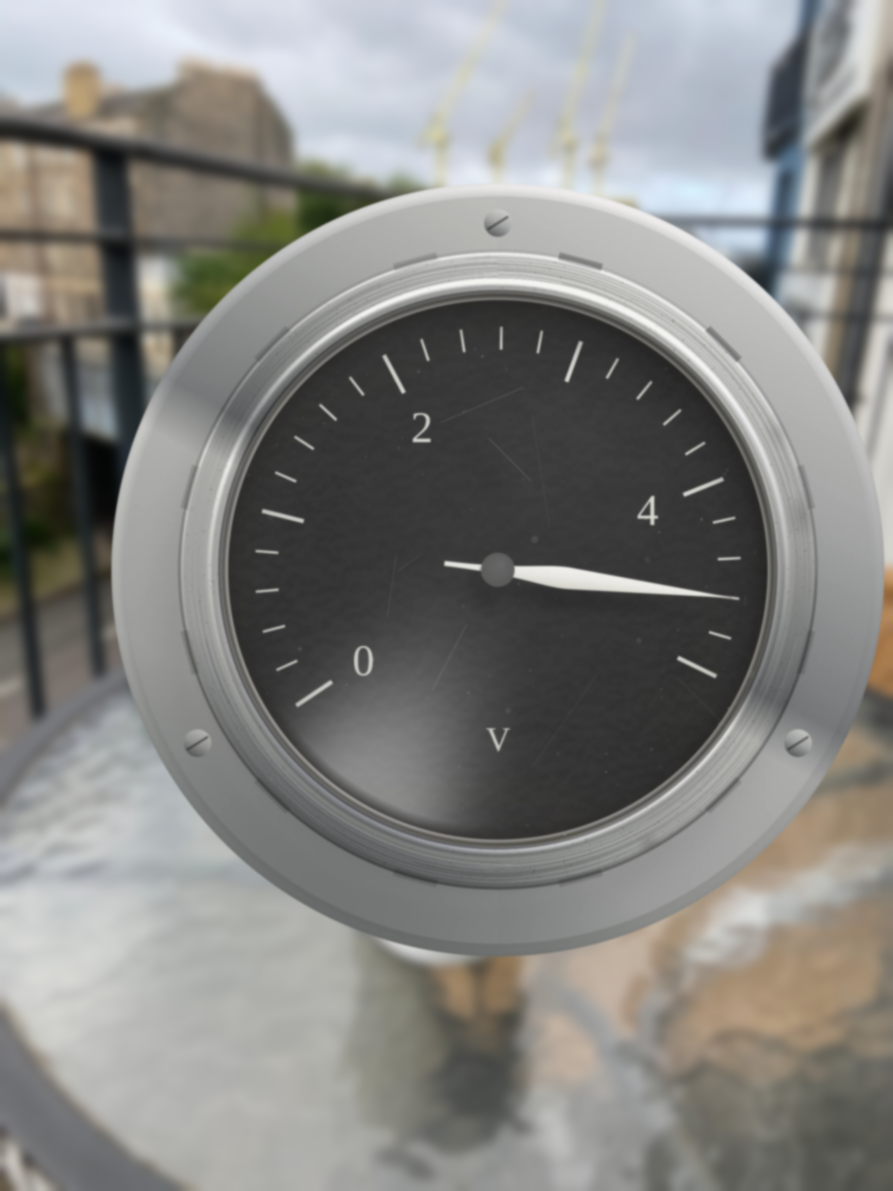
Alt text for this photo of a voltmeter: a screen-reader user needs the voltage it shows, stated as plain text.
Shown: 4.6 V
